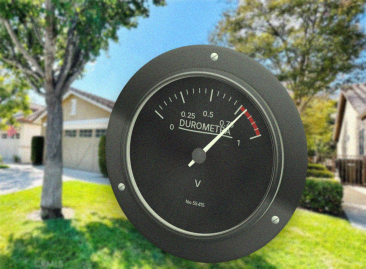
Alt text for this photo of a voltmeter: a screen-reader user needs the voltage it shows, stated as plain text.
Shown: 0.8 V
